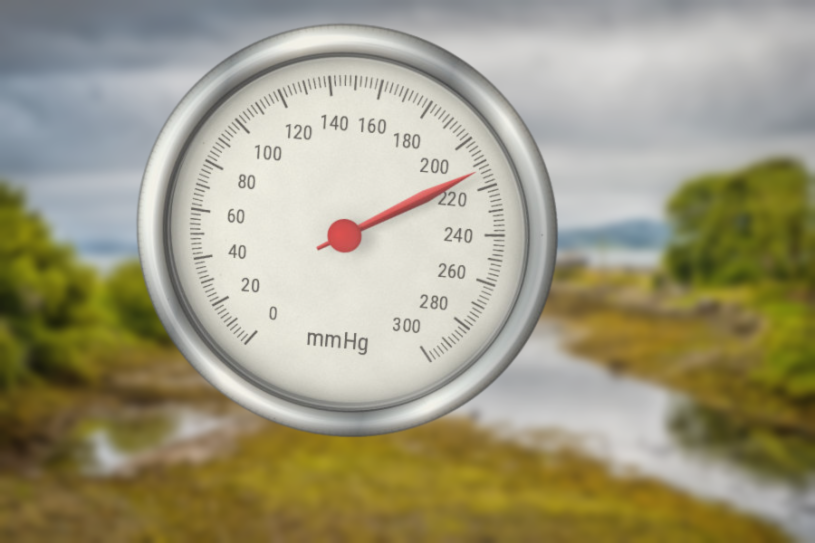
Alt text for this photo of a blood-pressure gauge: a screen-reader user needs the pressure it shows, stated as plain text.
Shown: 212 mmHg
